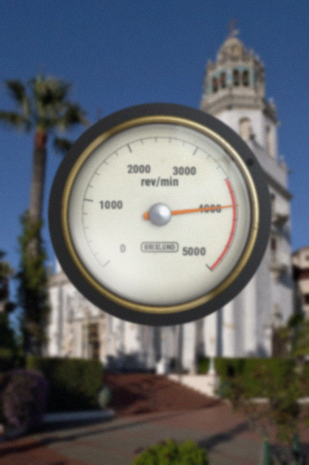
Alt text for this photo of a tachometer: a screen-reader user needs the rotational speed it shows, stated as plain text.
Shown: 4000 rpm
